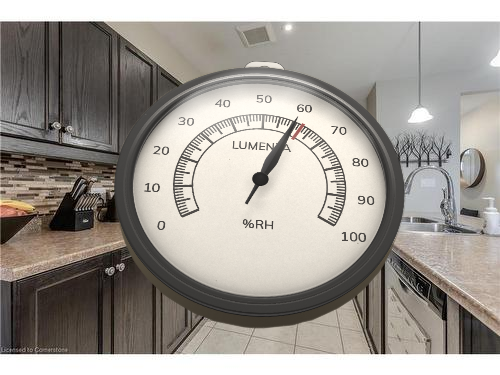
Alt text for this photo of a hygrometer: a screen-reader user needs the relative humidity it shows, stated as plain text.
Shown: 60 %
